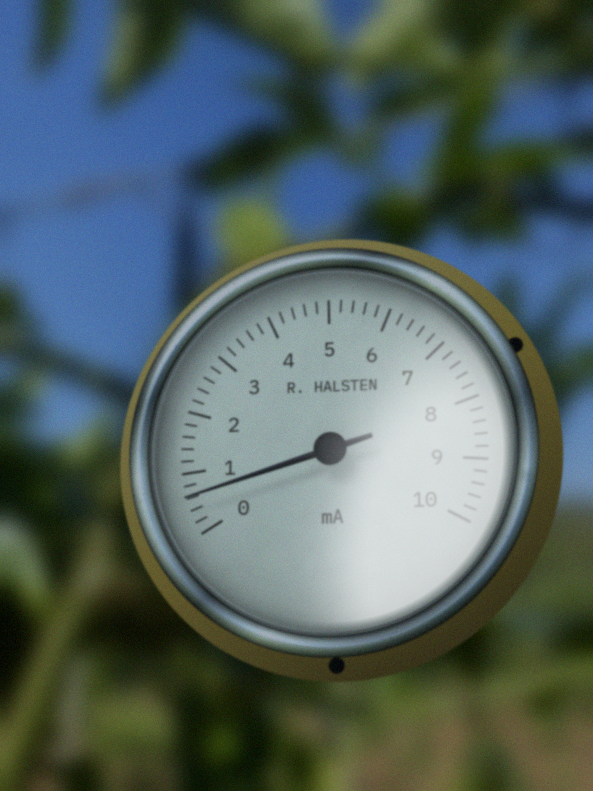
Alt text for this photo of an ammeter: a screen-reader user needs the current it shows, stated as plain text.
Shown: 0.6 mA
